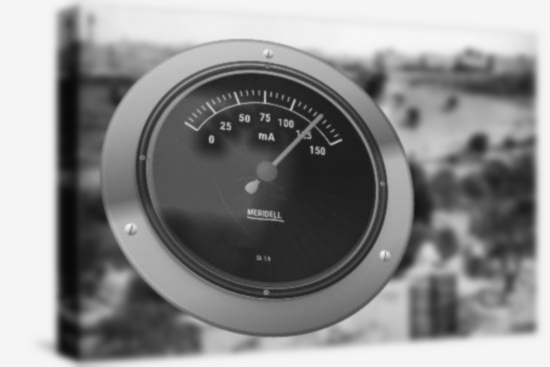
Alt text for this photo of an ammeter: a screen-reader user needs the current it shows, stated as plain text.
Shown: 125 mA
